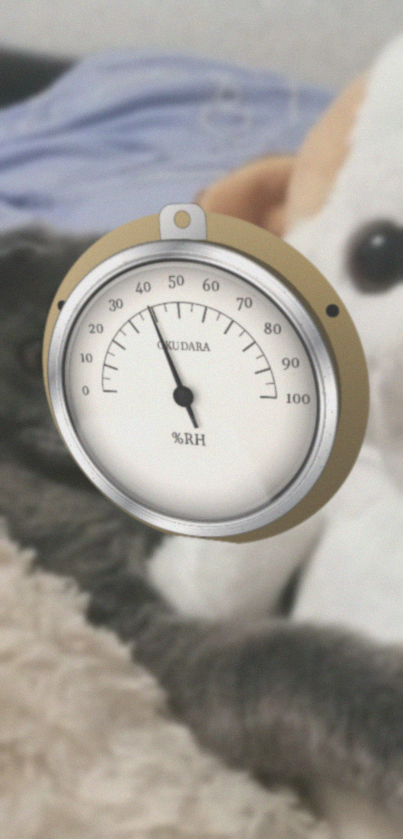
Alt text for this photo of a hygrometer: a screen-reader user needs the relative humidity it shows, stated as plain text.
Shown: 40 %
